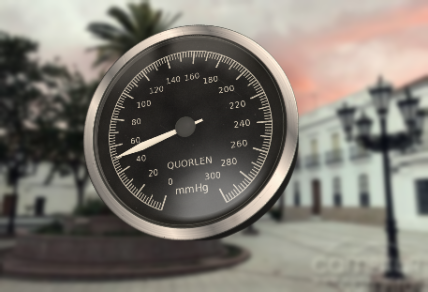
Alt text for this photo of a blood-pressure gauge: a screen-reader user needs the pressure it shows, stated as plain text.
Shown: 50 mmHg
